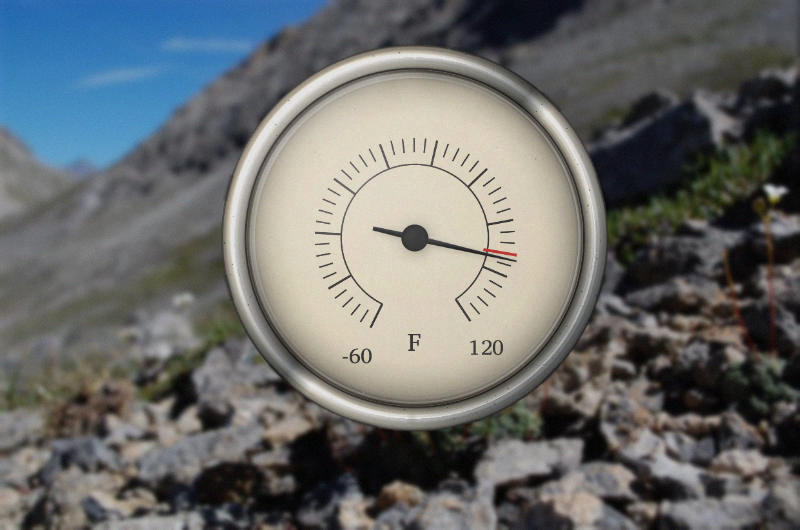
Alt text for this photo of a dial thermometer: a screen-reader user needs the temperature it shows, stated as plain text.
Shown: 94 °F
